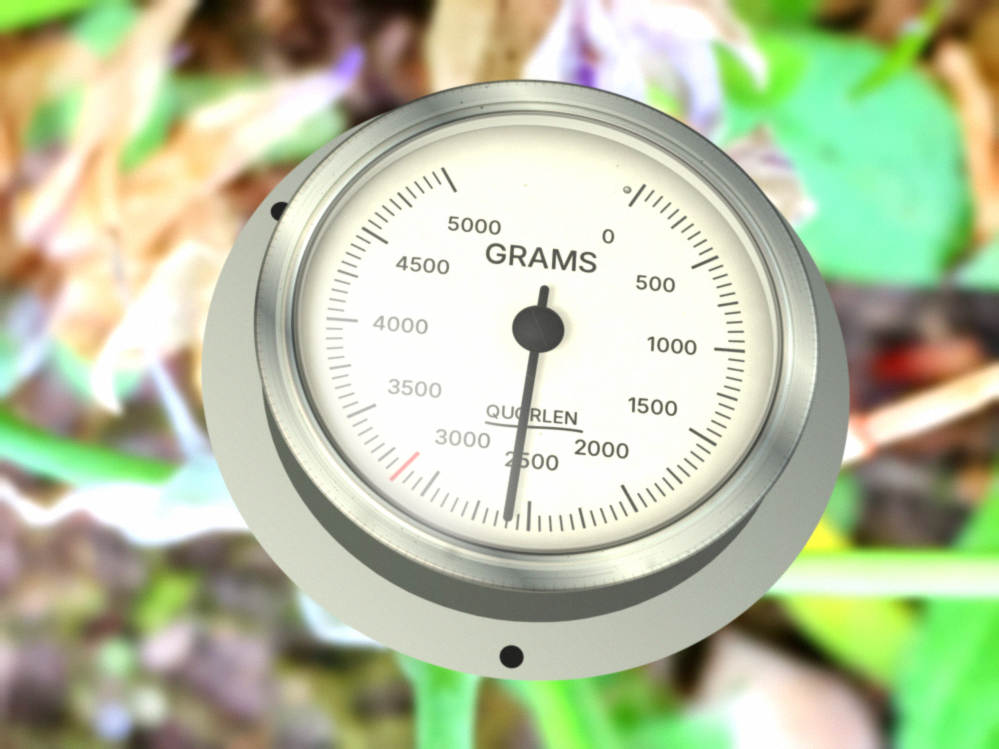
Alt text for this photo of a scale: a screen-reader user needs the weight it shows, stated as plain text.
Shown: 2600 g
